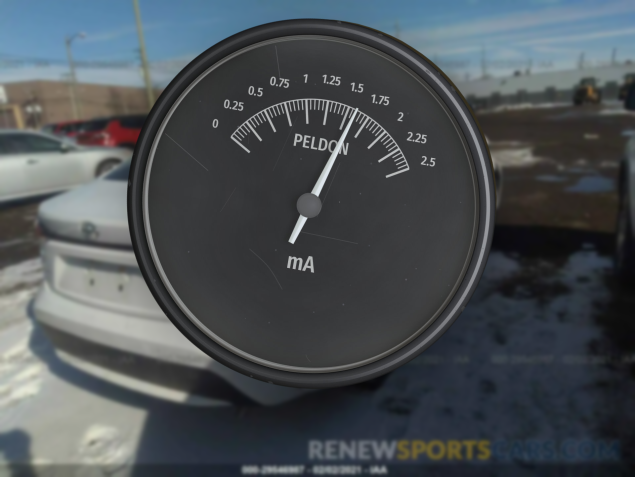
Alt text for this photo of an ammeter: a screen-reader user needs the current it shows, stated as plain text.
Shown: 1.6 mA
